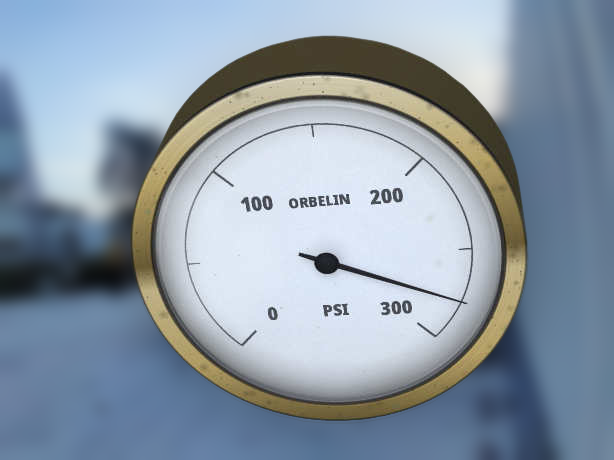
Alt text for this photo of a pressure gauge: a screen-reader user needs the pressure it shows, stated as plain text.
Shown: 275 psi
